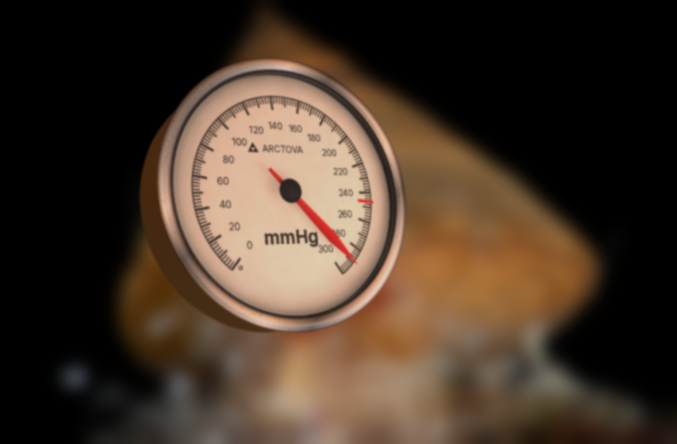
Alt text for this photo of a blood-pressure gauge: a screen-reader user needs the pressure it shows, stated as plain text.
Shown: 290 mmHg
